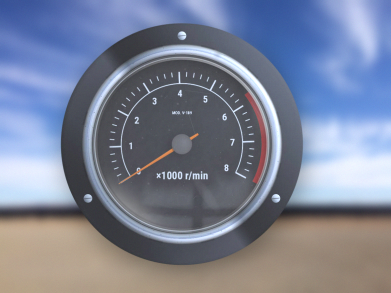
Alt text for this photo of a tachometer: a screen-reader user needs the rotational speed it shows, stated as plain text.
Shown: 0 rpm
